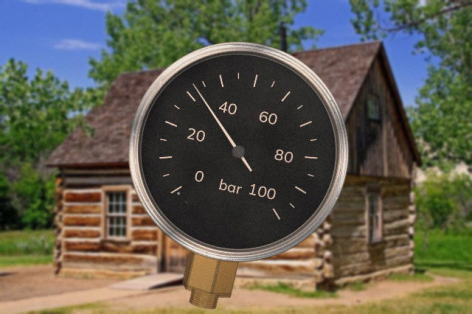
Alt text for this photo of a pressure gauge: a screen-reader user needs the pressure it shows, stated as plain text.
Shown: 32.5 bar
